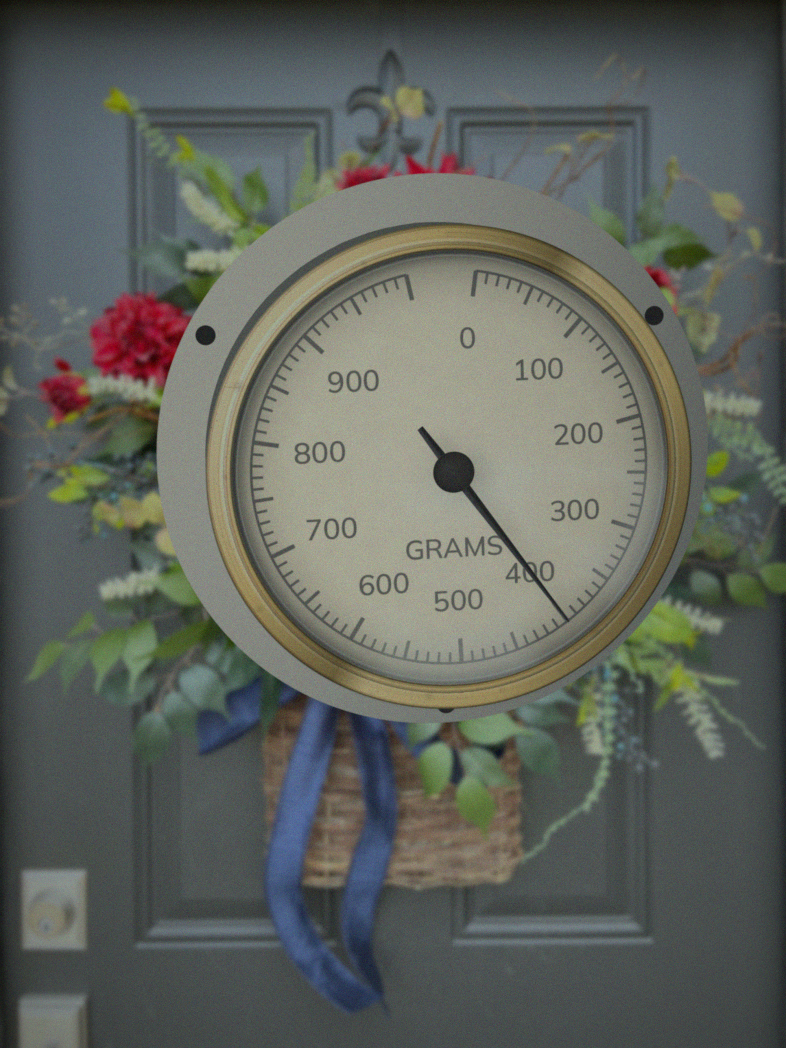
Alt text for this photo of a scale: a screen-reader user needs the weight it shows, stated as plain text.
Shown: 400 g
